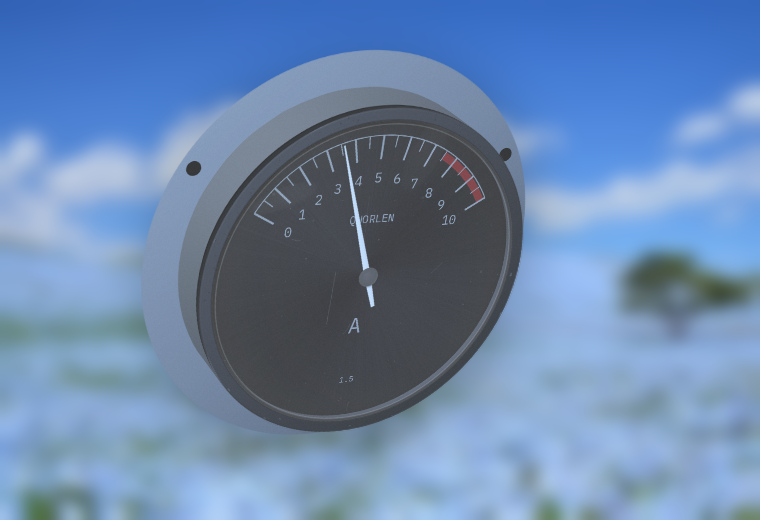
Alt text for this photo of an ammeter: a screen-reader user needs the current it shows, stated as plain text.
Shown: 3.5 A
